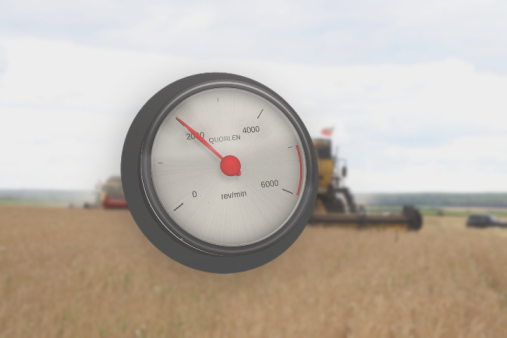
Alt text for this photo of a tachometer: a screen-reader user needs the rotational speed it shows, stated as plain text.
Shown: 2000 rpm
